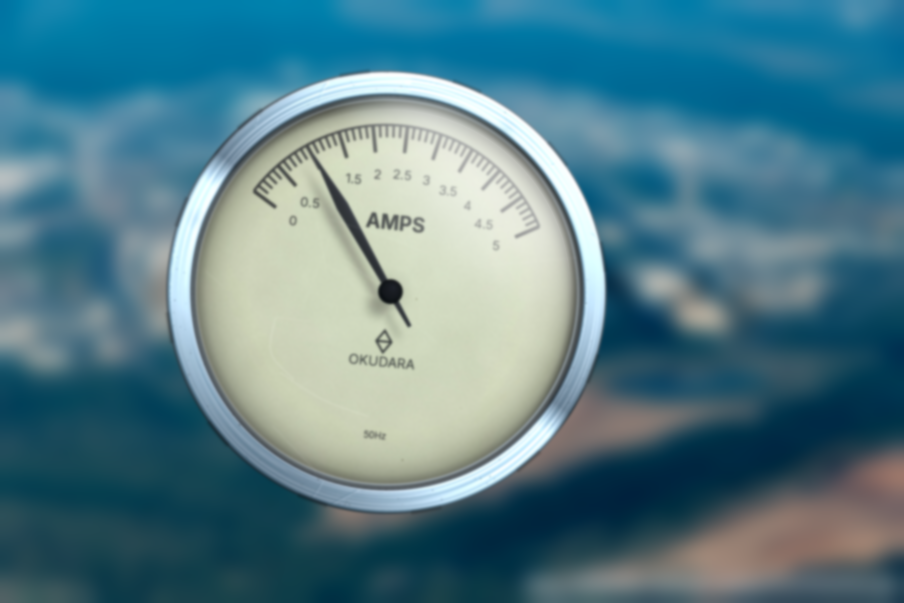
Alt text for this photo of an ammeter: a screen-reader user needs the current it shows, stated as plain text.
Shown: 1 A
